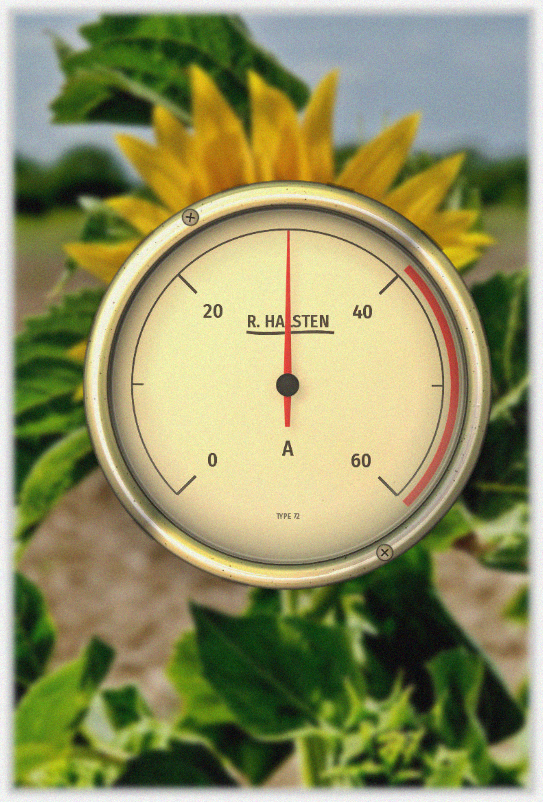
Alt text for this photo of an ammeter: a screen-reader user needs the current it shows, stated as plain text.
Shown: 30 A
